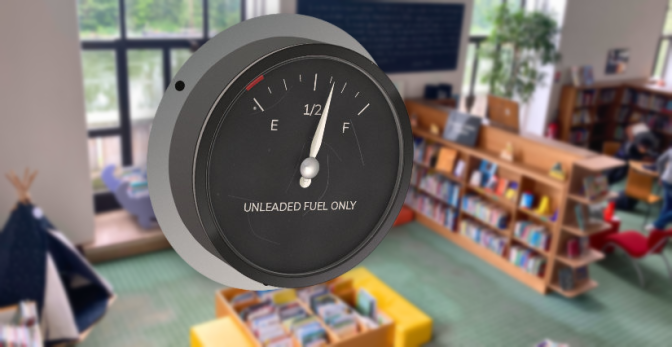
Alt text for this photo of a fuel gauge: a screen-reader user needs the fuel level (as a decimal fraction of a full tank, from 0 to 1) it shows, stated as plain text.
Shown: 0.625
